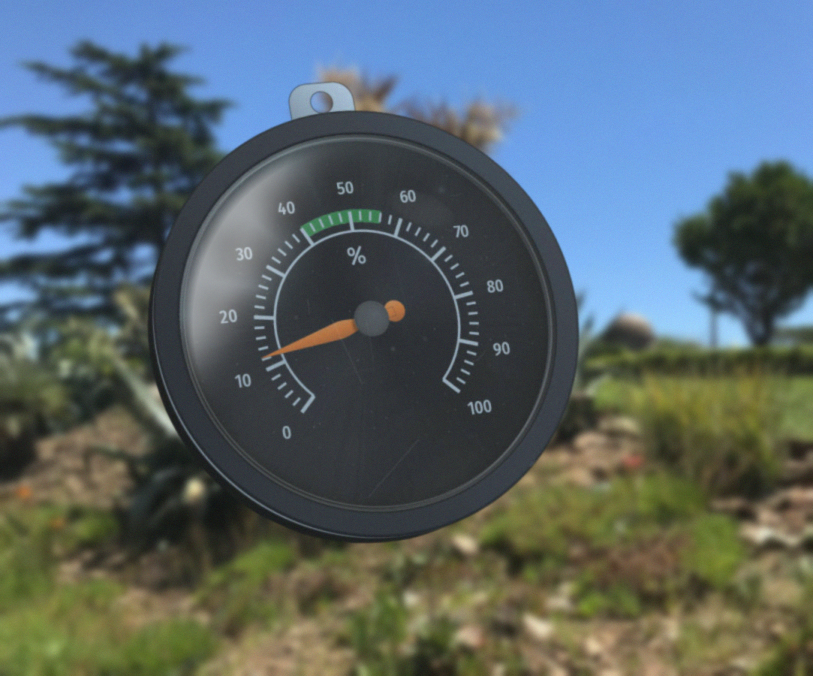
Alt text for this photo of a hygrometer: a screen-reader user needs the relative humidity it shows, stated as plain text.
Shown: 12 %
